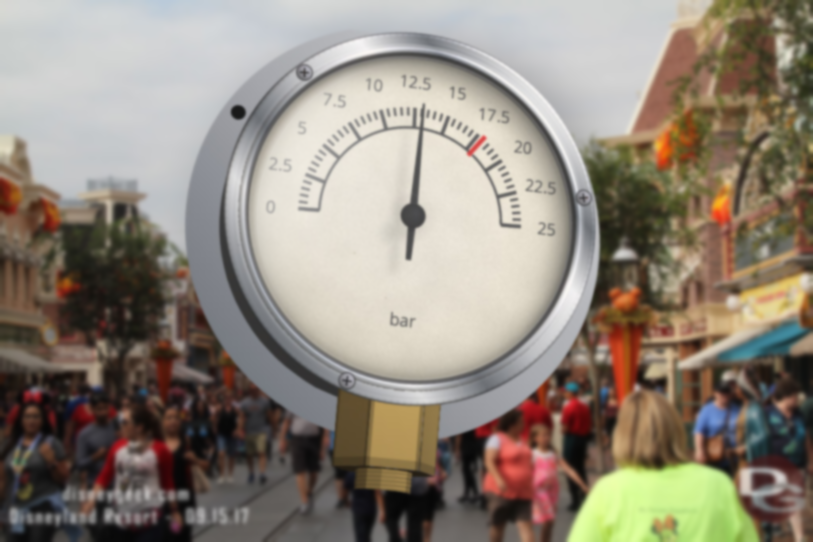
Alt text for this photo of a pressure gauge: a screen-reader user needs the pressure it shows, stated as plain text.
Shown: 13 bar
